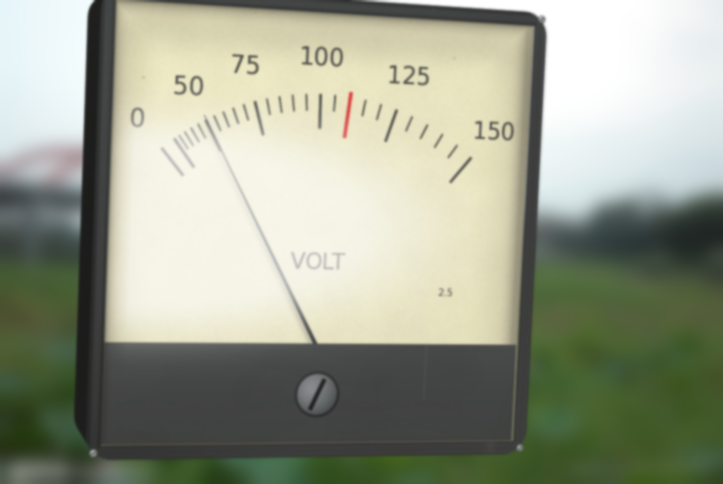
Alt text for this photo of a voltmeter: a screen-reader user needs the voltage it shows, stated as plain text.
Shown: 50 V
